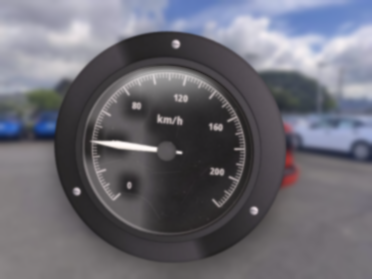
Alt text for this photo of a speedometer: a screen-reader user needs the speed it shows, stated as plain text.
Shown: 40 km/h
